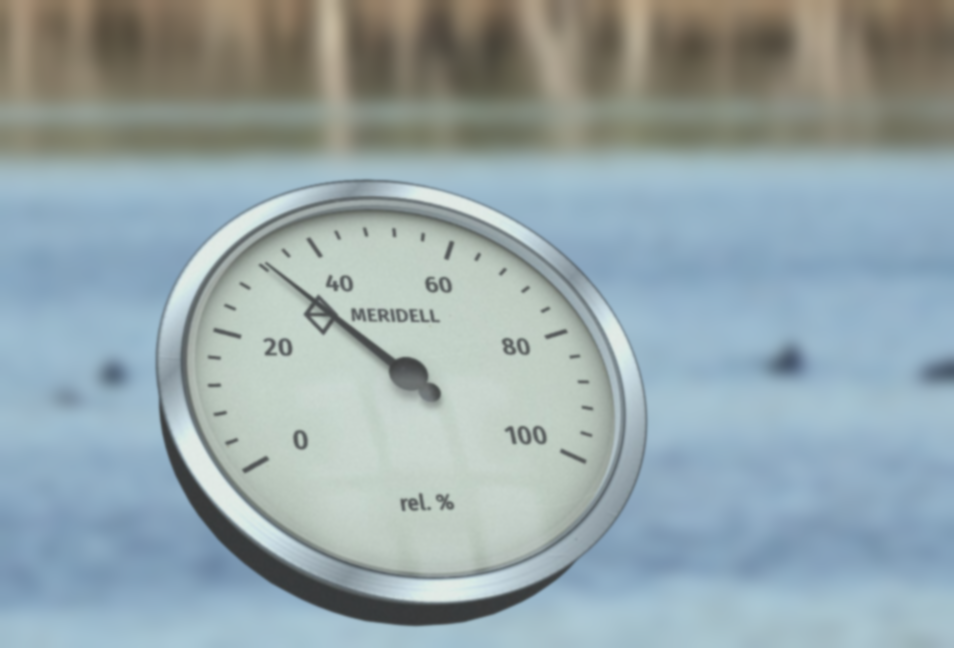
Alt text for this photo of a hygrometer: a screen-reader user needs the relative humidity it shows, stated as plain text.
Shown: 32 %
